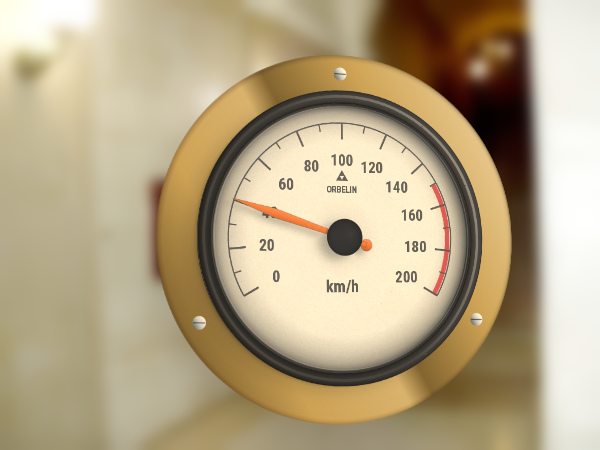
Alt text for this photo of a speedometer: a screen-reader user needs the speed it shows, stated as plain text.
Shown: 40 km/h
